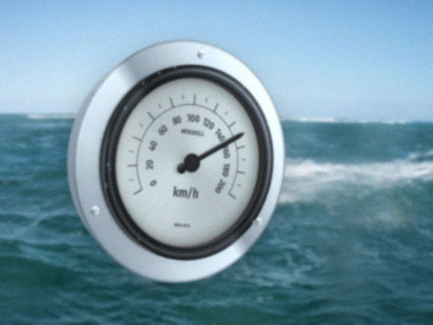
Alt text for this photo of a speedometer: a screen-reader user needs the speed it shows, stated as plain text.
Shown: 150 km/h
